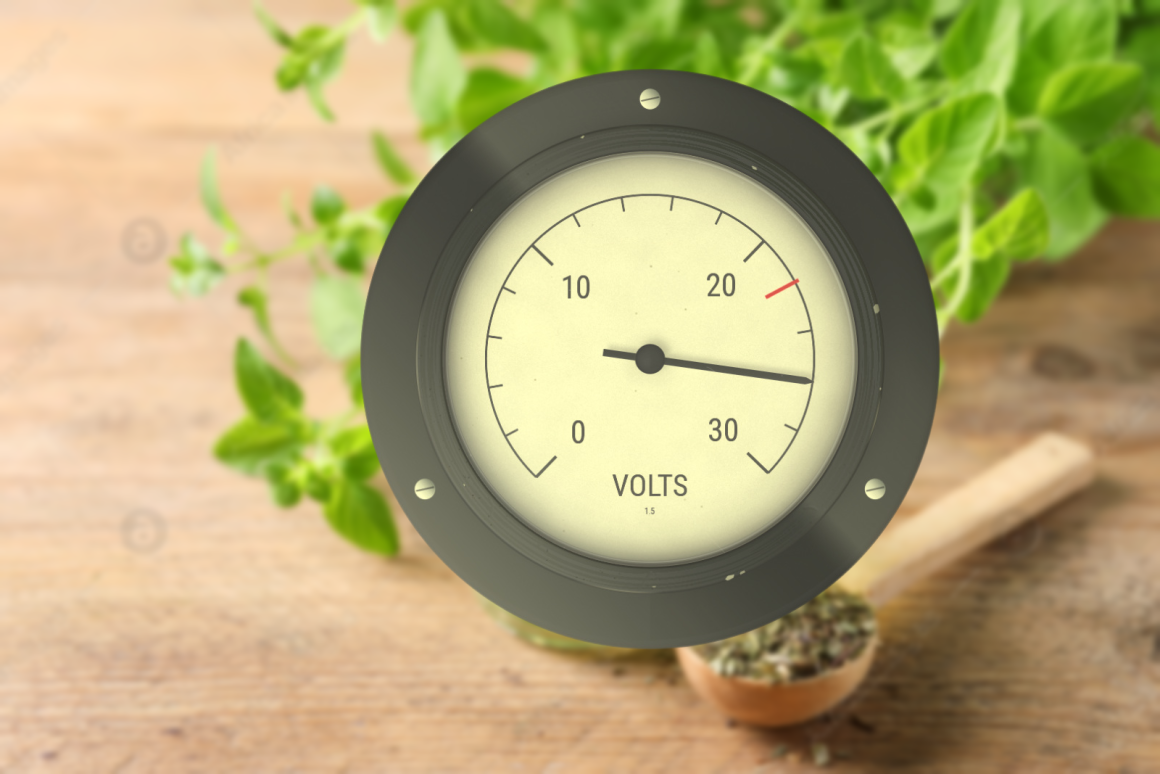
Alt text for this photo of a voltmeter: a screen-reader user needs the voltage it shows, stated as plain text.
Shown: 26 V
